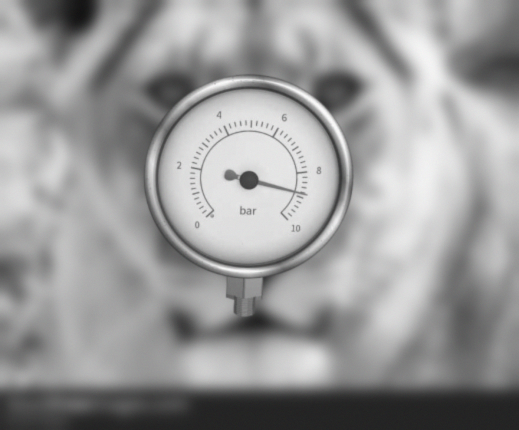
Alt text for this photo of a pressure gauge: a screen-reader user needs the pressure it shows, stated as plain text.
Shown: 8.8 bar
